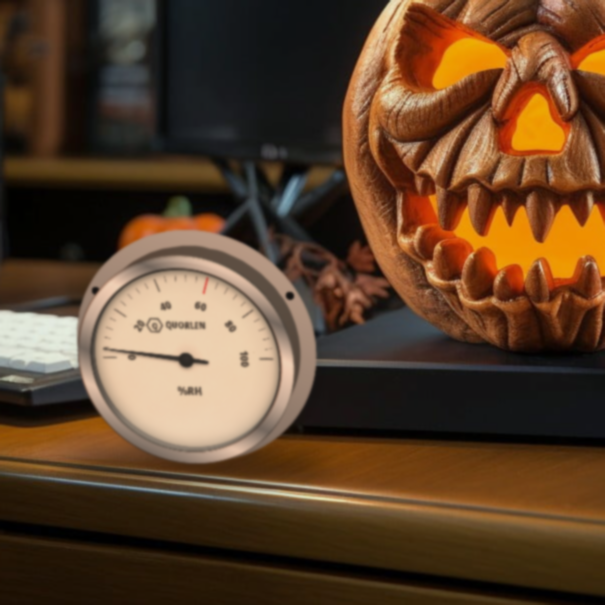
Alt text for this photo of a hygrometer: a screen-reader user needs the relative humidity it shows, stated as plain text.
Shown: 4 %
